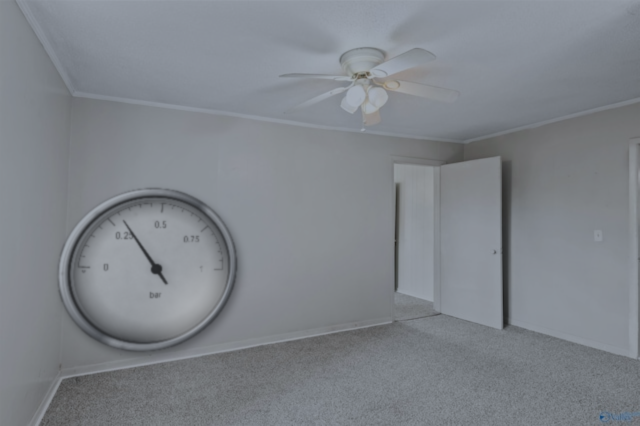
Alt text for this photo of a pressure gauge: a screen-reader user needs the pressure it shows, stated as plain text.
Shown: 0.3 bar
